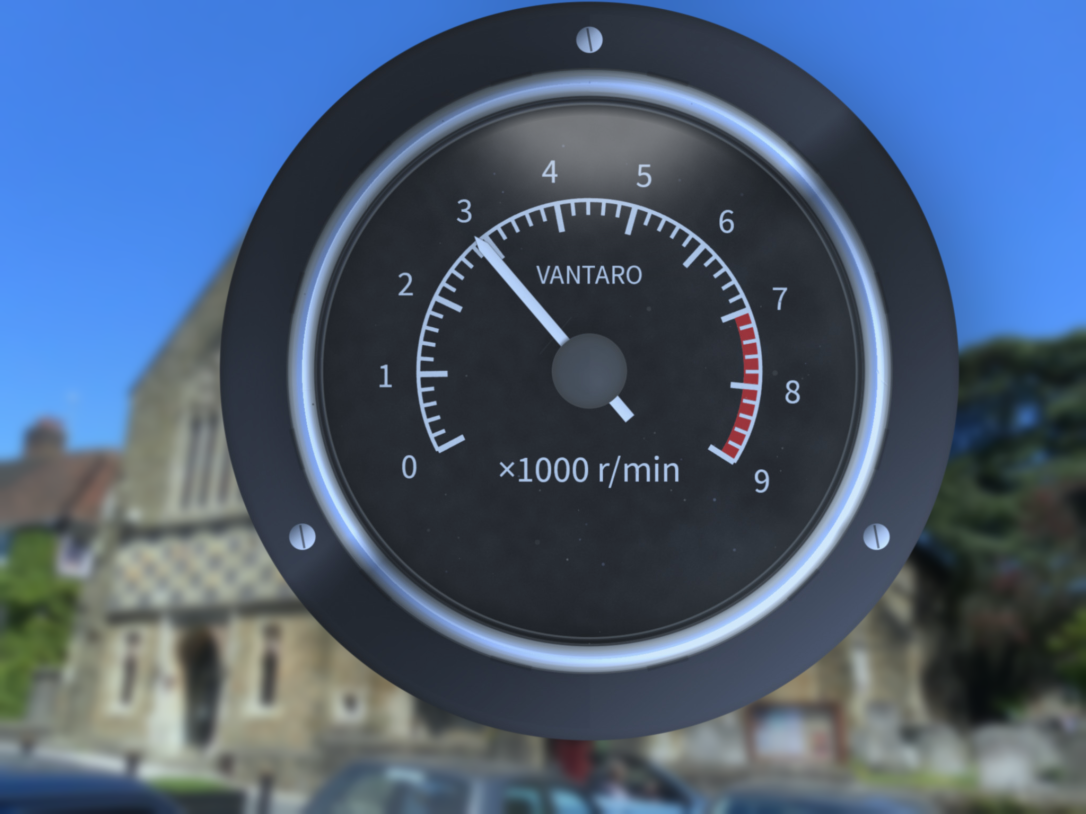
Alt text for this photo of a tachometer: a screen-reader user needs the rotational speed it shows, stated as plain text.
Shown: 2900 rpm
